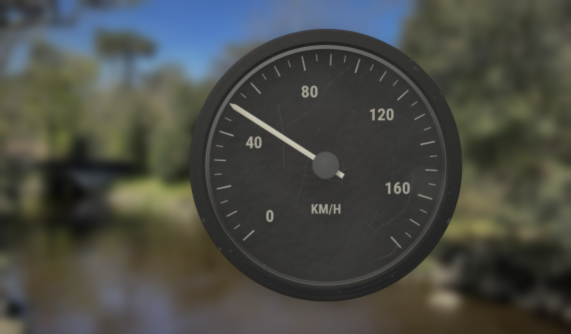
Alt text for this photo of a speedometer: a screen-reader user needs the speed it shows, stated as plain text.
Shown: 50 km/h
